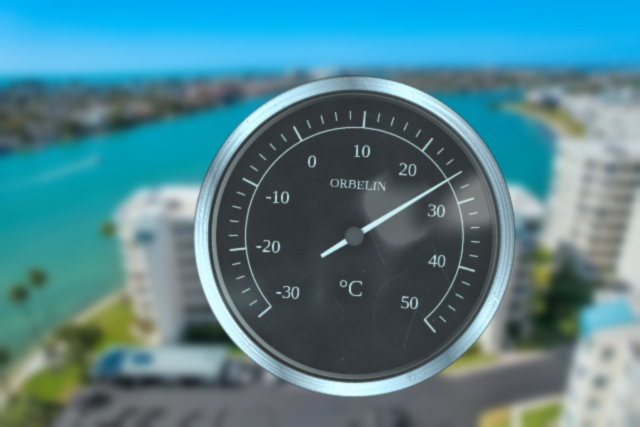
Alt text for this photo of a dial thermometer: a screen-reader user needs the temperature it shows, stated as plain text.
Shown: 26 °C
